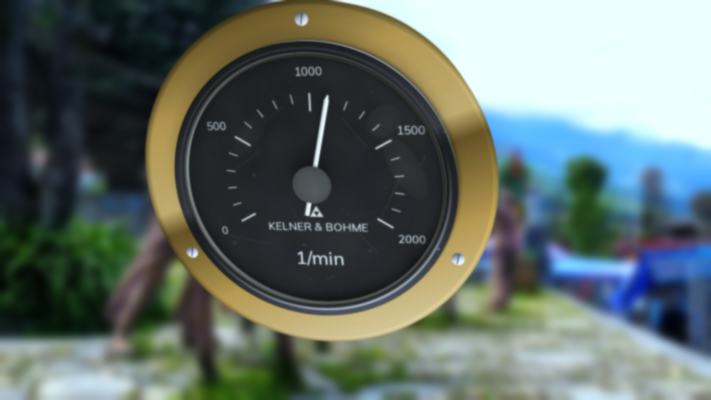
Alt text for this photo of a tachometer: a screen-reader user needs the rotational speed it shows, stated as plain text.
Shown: 1100 rpm
